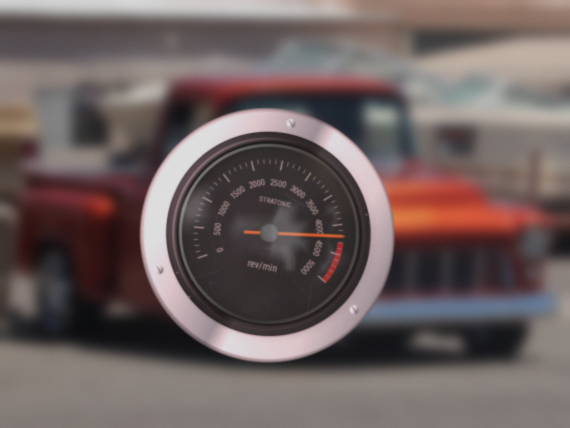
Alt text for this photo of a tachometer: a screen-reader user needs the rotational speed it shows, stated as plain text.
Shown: 4200 rpm
